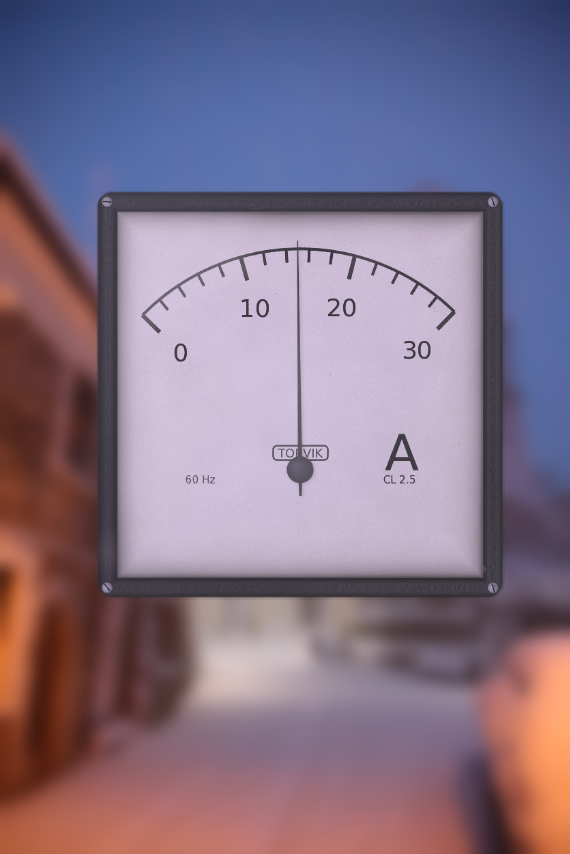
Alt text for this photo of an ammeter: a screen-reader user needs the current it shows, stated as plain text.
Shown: 15 A
